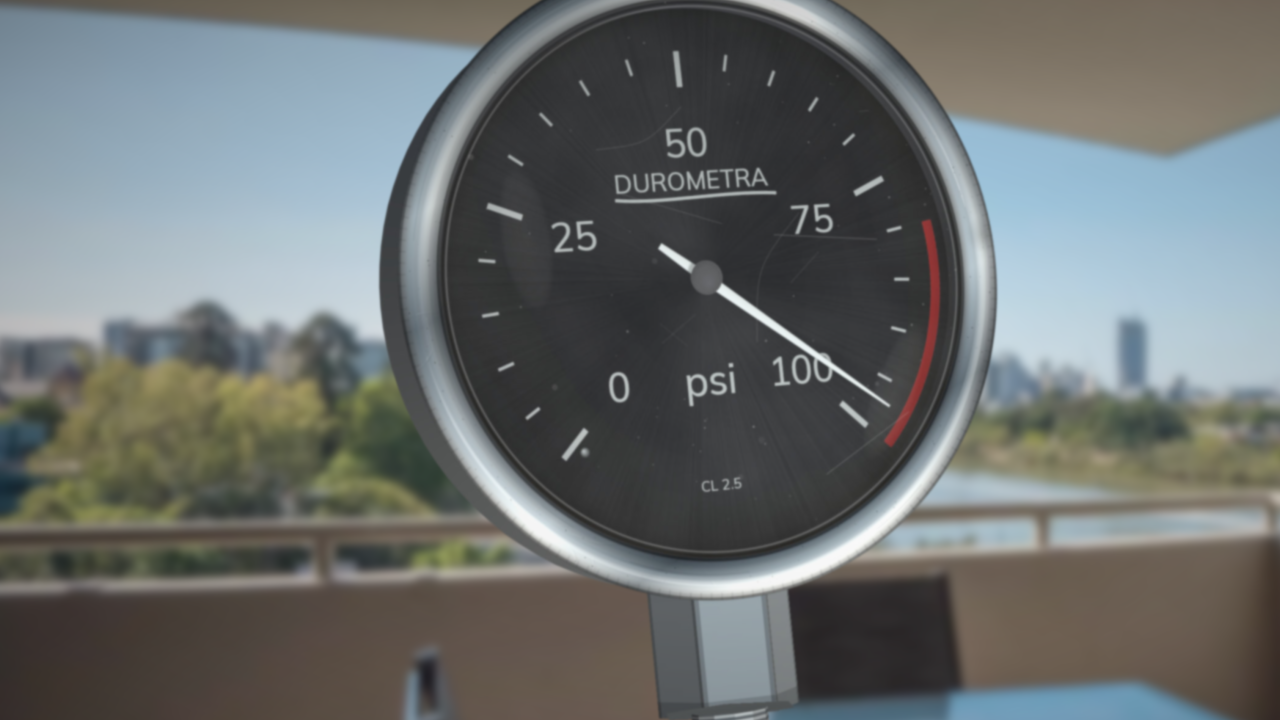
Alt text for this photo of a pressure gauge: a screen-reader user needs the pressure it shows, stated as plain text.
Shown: 97.5 psi
